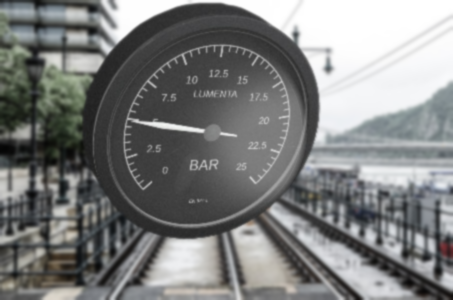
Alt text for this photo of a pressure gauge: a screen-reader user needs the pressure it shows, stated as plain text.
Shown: 5 bar
